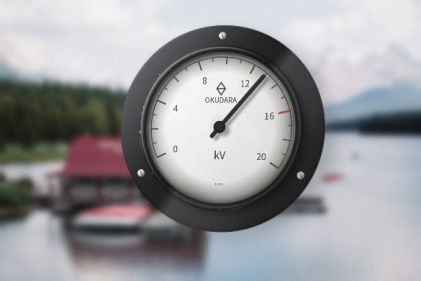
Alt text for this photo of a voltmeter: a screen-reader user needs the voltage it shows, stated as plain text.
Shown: 13 kV
